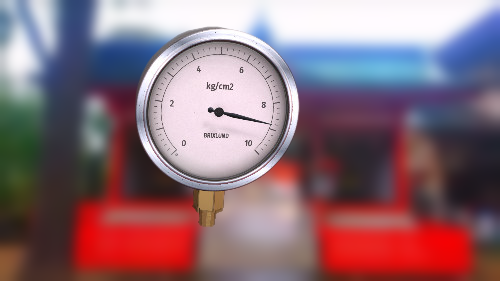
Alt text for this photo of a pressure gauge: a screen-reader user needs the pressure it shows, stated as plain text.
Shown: 8.8 kg/cm²
